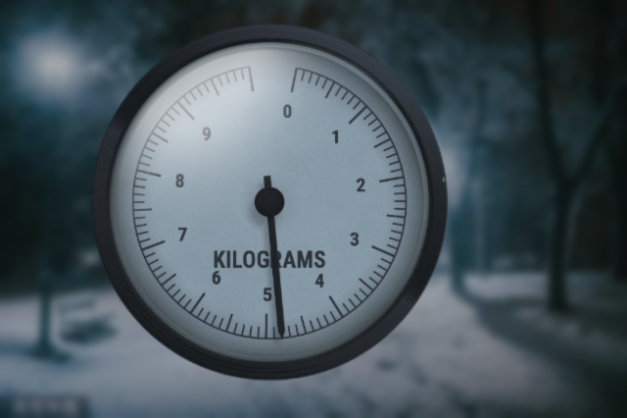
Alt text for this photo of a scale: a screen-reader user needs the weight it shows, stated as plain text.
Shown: 4.8 kg
